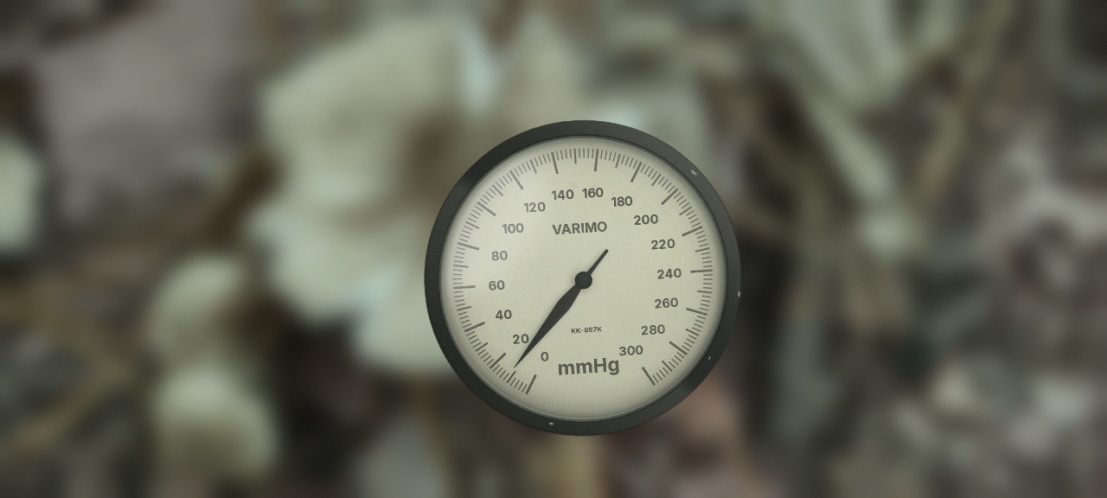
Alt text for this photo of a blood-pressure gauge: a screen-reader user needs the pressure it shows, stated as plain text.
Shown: 12 mmHg
